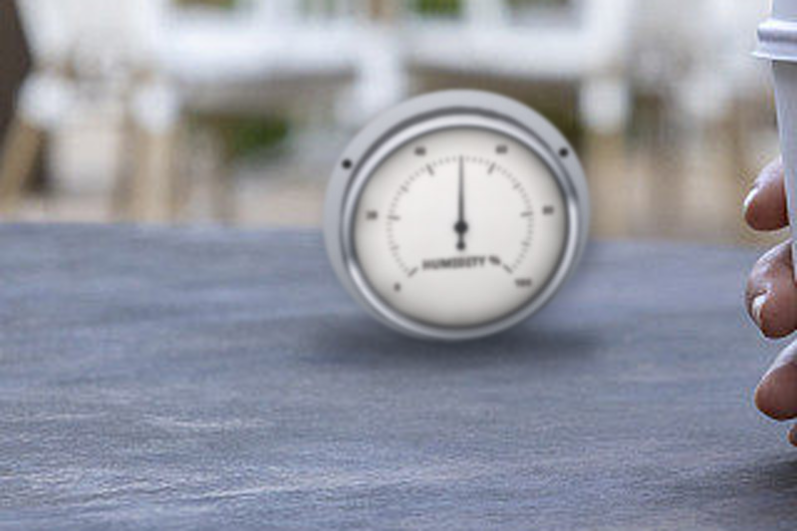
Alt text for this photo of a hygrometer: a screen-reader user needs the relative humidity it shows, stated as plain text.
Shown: 50 %
